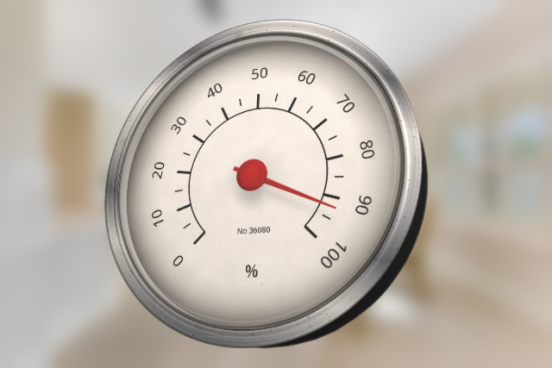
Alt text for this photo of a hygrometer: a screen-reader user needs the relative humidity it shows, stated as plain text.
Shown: 92.5 %
